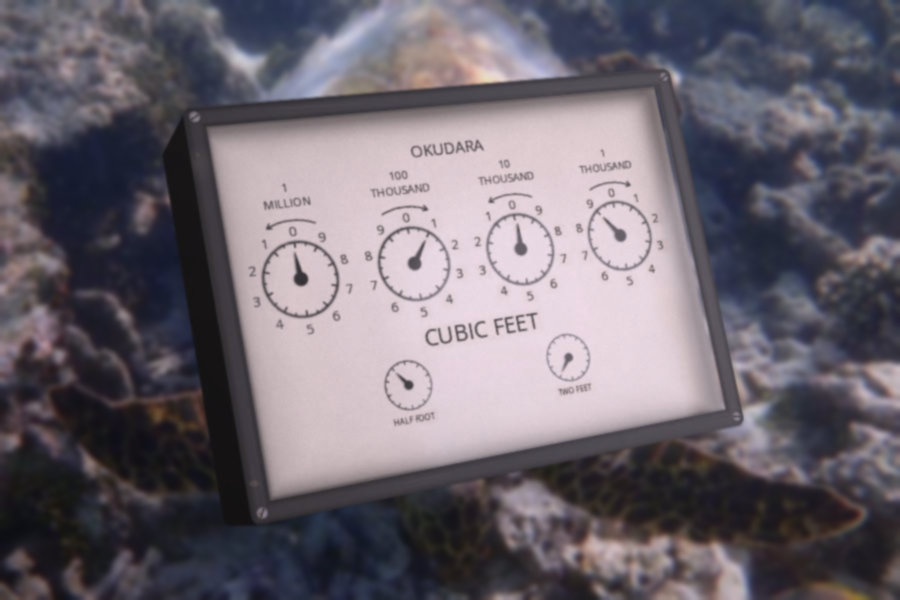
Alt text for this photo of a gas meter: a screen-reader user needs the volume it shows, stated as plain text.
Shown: 9900 ft³
